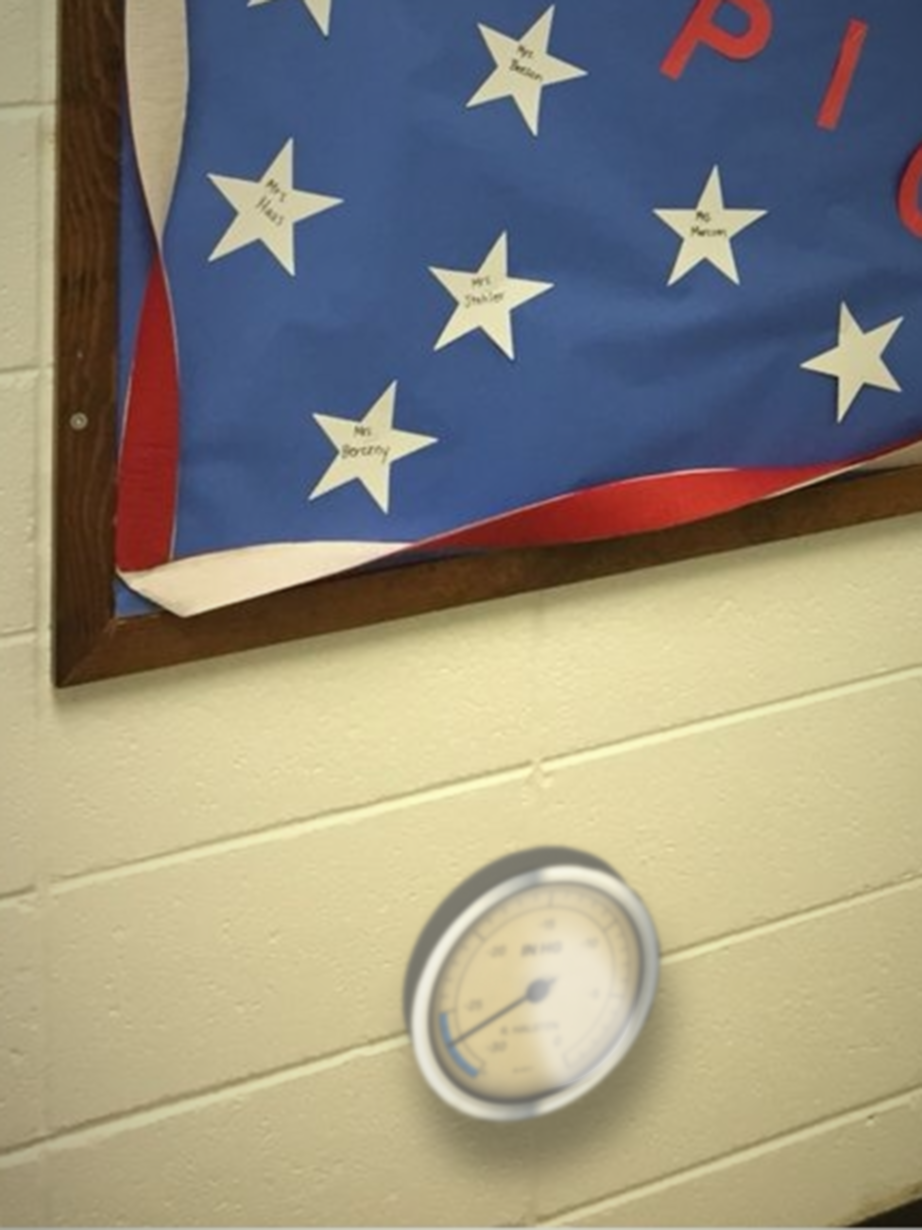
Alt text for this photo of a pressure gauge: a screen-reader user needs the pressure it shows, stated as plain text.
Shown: -27 inHg
